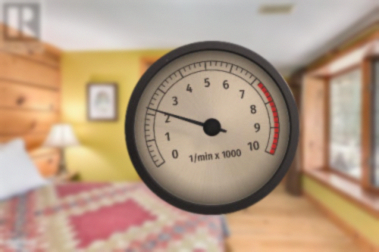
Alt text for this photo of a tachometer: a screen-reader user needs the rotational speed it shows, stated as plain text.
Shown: 2200 rpm
